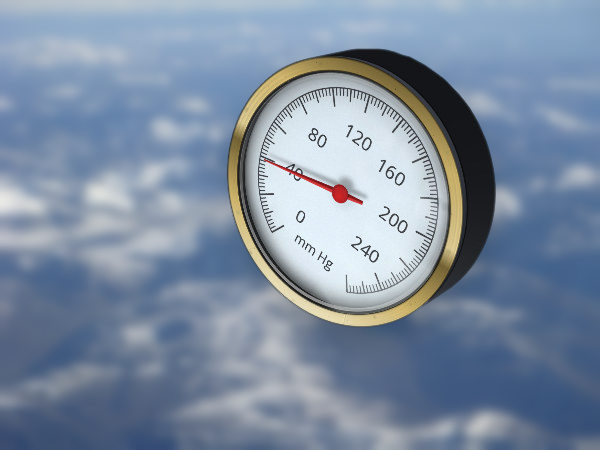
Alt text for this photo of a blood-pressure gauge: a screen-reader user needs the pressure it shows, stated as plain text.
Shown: 40 mmHg
